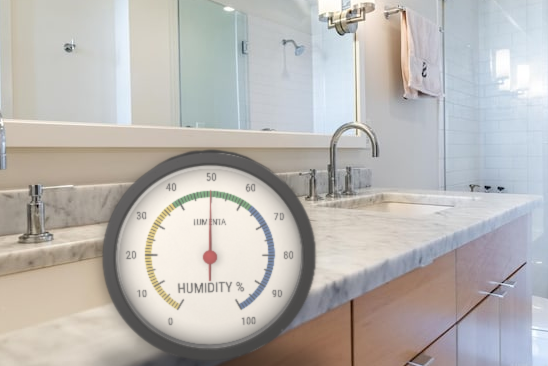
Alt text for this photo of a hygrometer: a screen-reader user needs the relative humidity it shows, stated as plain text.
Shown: 50 %
